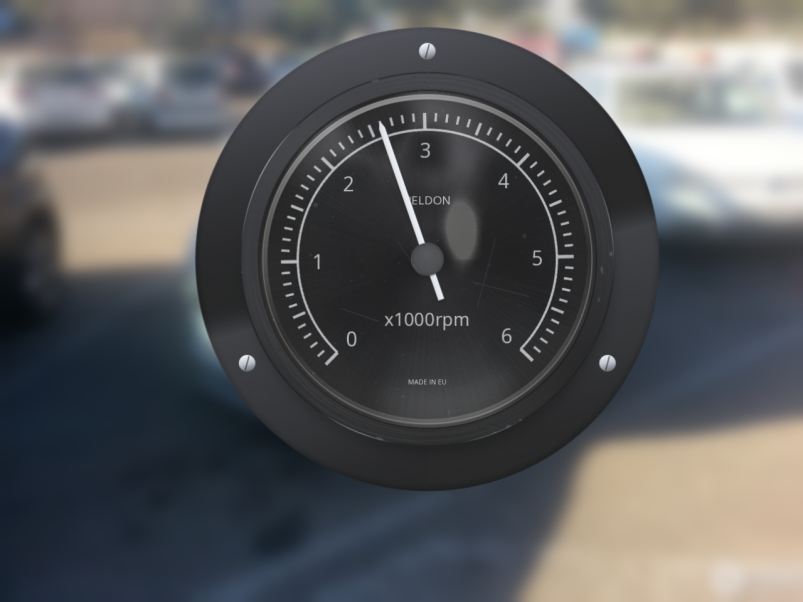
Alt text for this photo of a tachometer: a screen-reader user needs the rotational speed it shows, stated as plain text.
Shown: 2600 rpm
